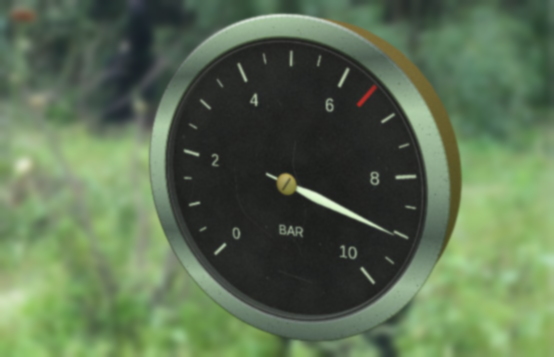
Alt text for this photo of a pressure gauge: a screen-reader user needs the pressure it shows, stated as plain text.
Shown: 9 bar
